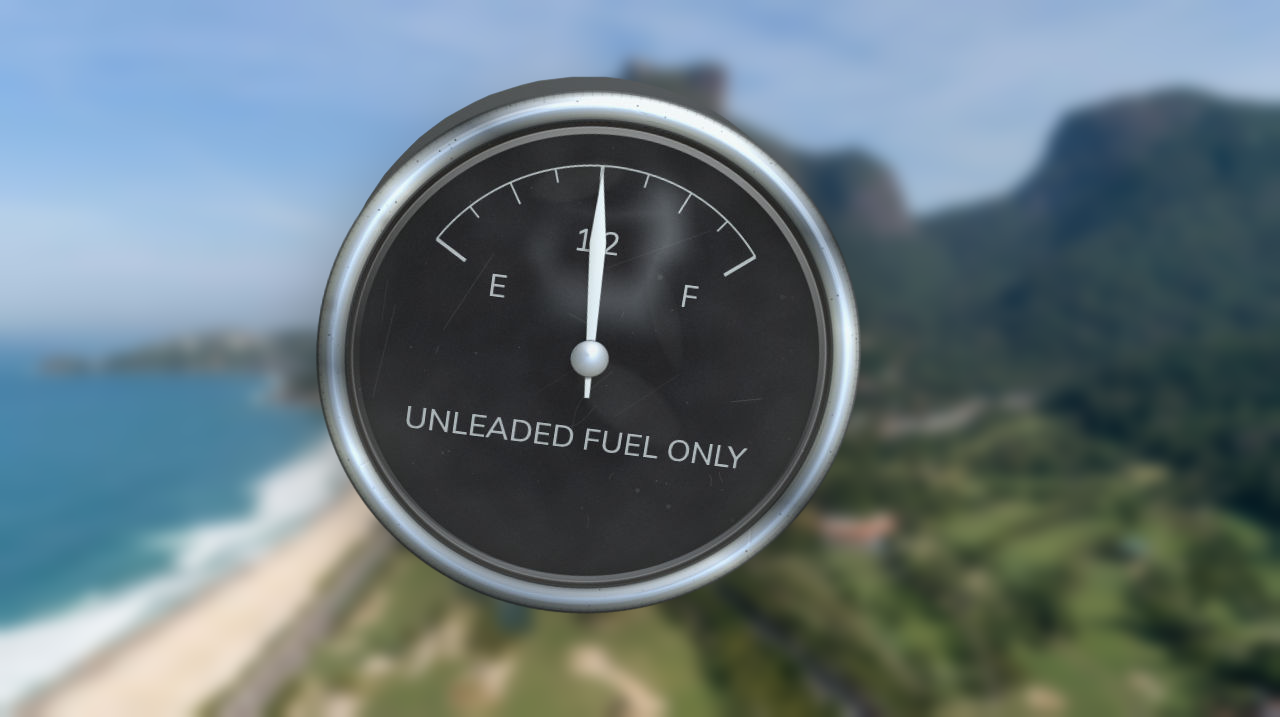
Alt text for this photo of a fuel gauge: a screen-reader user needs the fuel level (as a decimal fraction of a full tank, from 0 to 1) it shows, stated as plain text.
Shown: 0.5
